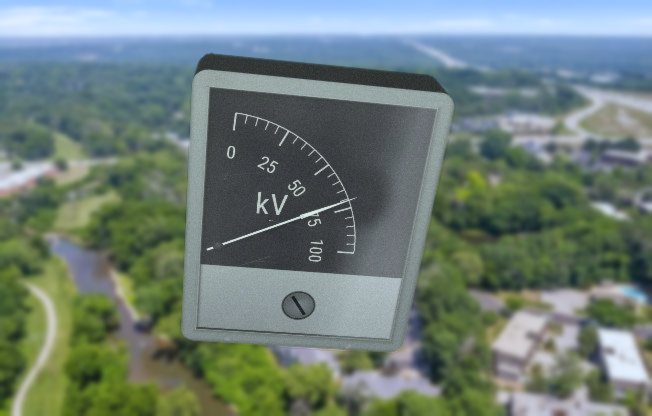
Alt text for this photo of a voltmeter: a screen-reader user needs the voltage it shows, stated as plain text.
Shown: 70 kV
